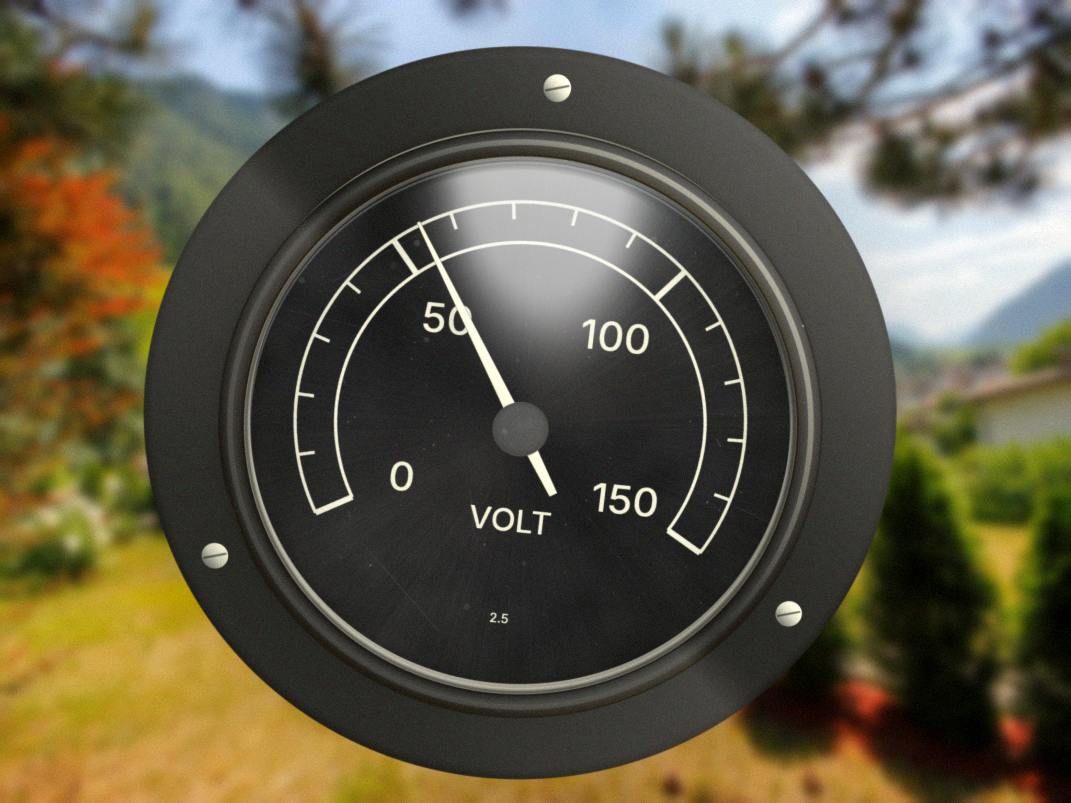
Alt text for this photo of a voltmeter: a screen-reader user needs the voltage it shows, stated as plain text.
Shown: 55 V
